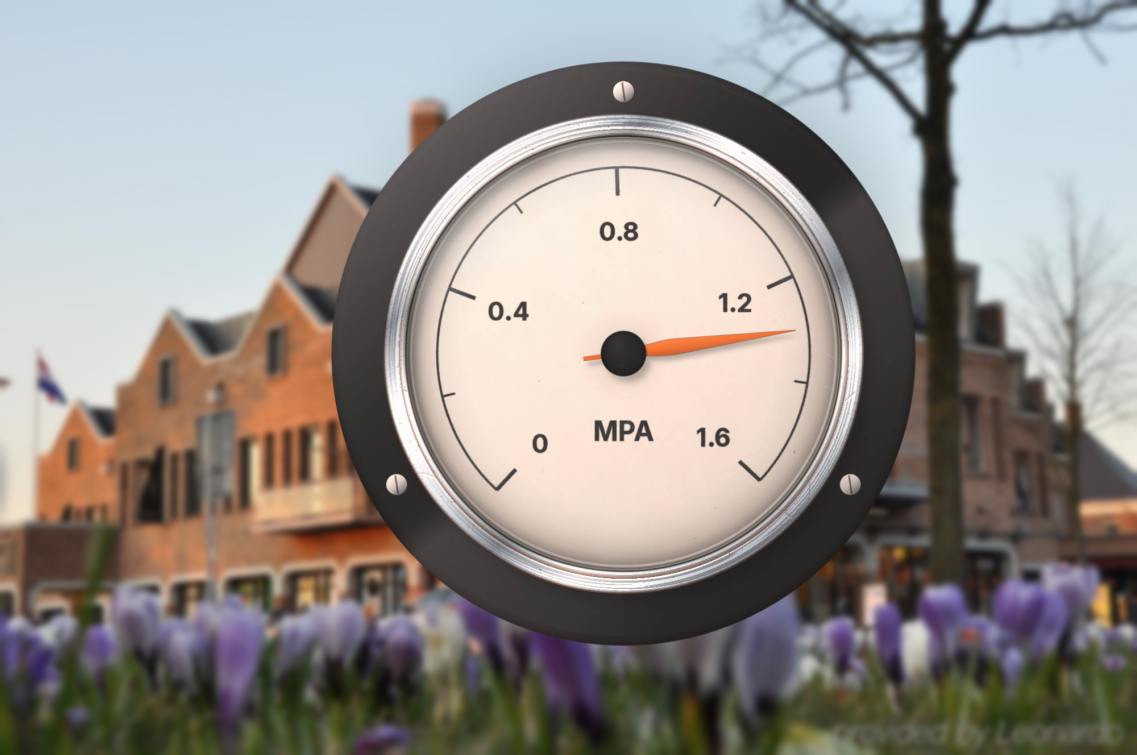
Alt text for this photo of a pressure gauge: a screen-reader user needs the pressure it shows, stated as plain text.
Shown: 1.3 MPa
